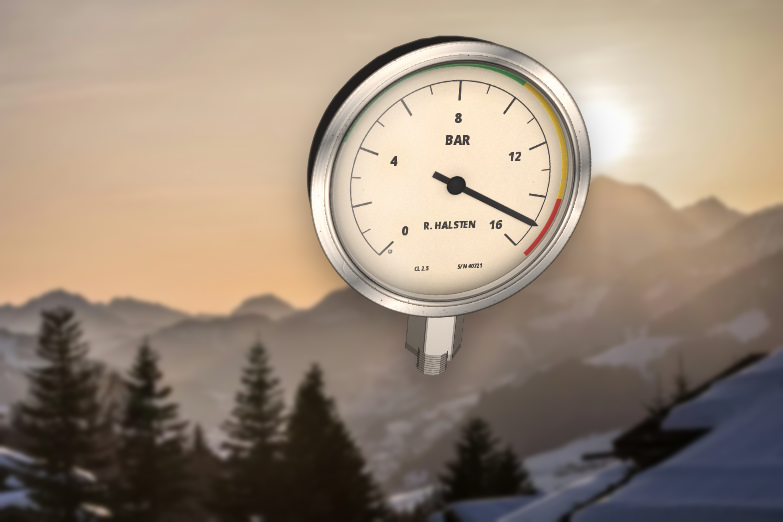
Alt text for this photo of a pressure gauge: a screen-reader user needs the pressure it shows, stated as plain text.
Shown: 15 bar
